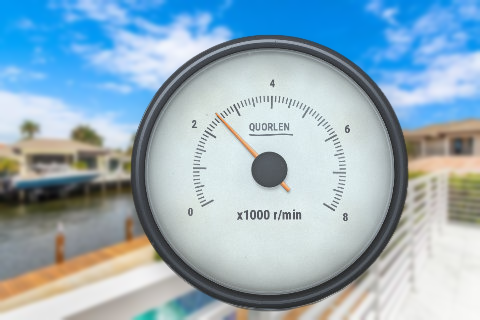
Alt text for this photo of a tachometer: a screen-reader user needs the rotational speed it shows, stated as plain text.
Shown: 2500 rpm
